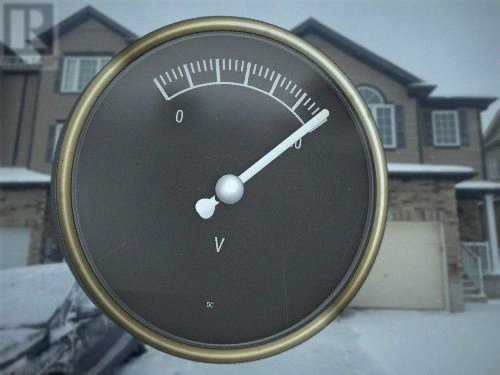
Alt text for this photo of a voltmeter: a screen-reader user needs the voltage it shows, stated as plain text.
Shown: 58 V
